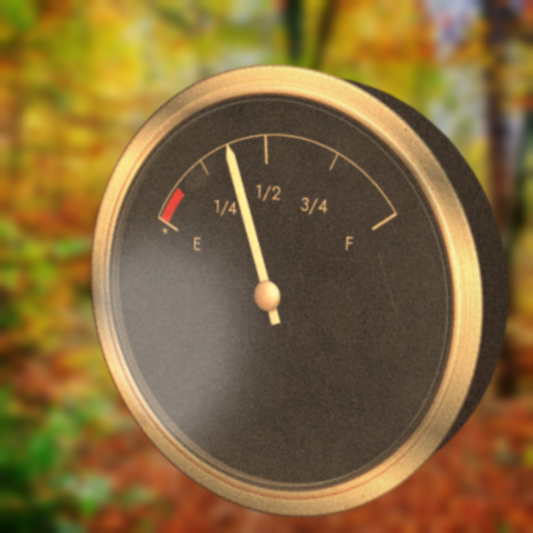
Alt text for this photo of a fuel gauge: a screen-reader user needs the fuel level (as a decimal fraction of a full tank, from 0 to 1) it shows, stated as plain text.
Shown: 0.375
